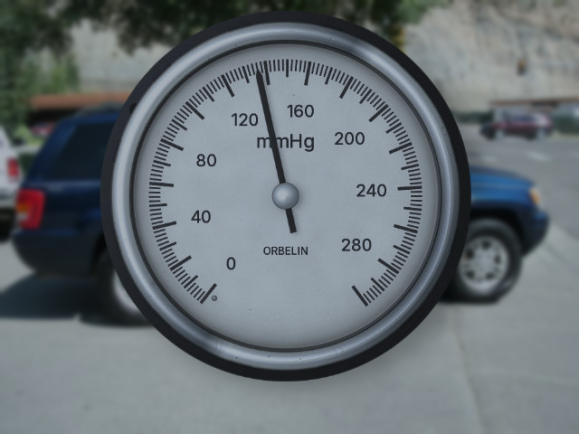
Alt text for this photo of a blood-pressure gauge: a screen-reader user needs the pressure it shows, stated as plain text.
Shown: 136 mmHg
